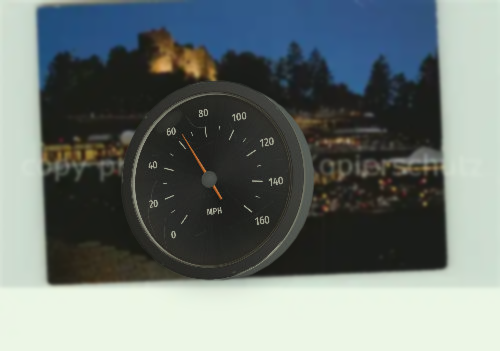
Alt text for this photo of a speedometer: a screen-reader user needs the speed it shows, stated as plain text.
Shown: 65 mph
